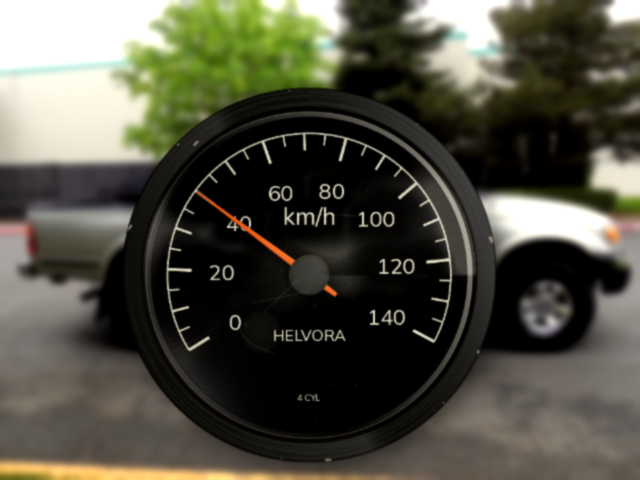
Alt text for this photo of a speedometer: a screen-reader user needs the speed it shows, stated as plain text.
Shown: 40 km/h
